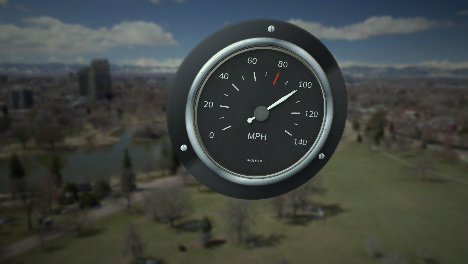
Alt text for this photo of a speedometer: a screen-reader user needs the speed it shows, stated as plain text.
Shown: 100 mph
